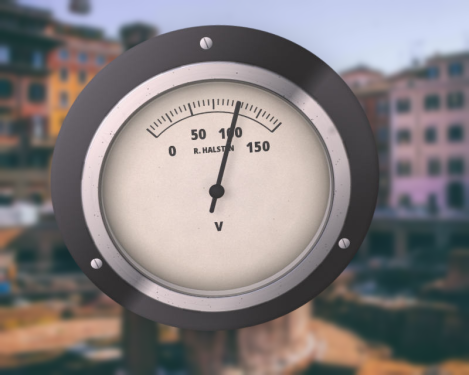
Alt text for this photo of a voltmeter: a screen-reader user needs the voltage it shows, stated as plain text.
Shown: 100 V
